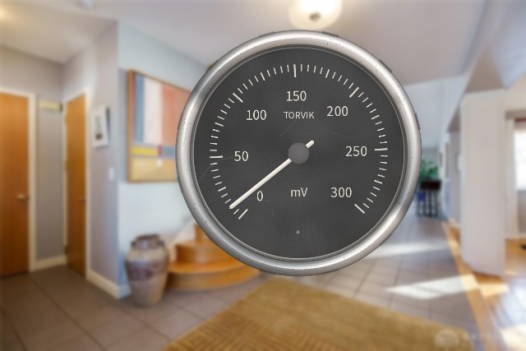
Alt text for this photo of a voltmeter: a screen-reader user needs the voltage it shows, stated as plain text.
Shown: 10 mV
